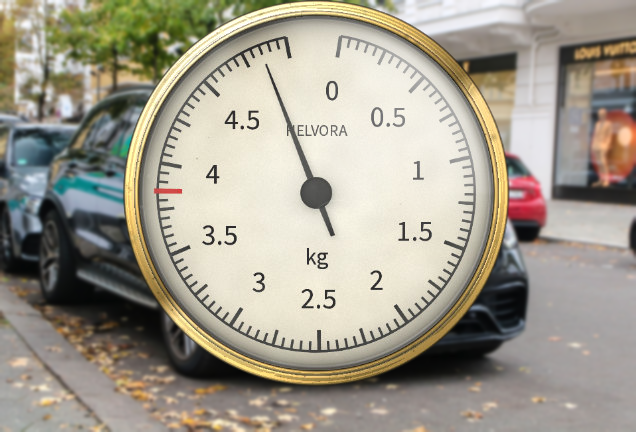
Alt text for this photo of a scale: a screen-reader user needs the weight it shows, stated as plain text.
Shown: 4.85 kg
